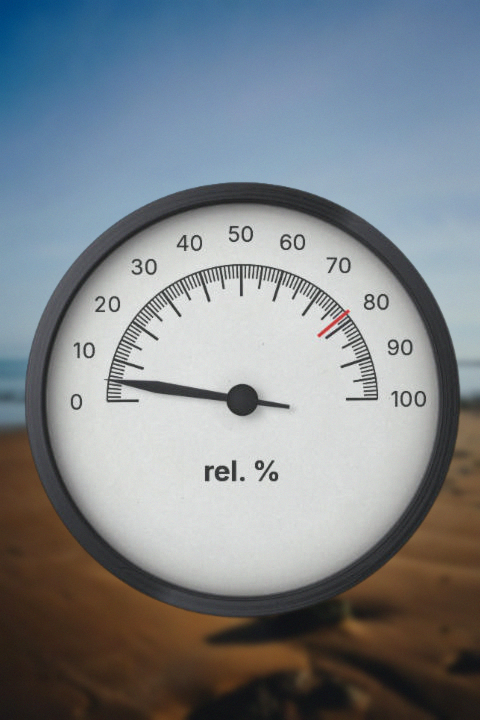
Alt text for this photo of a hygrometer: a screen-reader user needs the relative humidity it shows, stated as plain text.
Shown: 5 %
